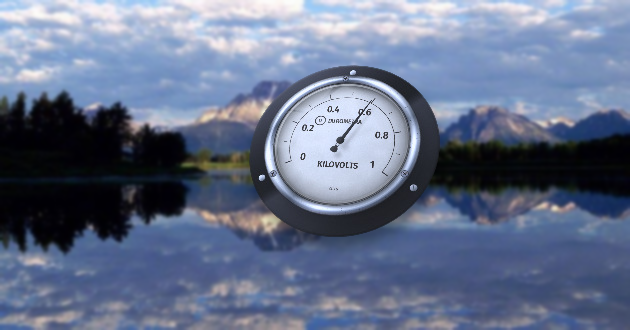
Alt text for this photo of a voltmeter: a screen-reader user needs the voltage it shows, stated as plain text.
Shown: 0.6 kV
